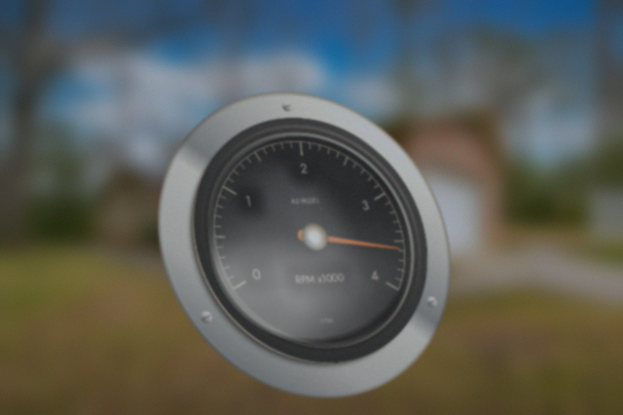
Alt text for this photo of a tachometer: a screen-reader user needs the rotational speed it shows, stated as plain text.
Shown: 3600 rpm
